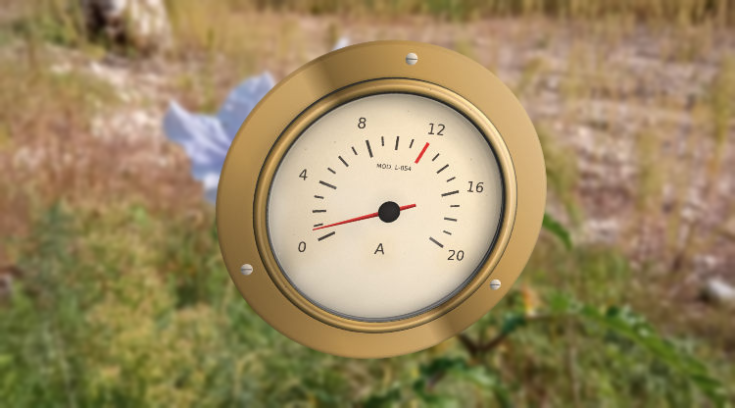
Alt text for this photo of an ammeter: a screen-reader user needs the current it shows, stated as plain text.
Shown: 1 A
